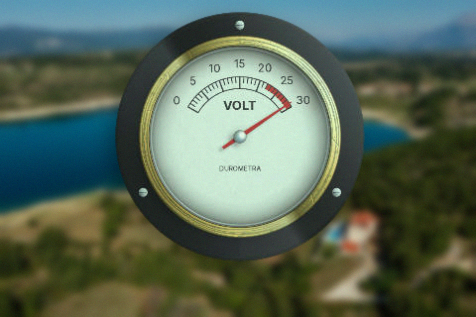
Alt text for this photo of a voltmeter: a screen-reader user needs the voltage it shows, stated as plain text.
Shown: 29 V
